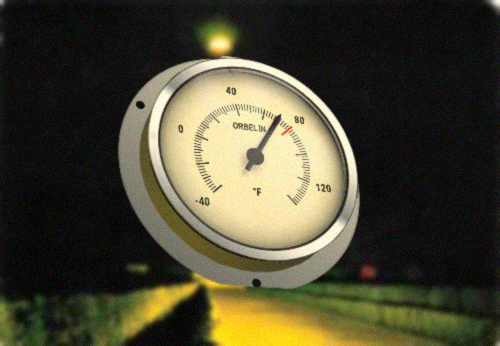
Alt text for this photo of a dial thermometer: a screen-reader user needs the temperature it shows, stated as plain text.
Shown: 70 °F
